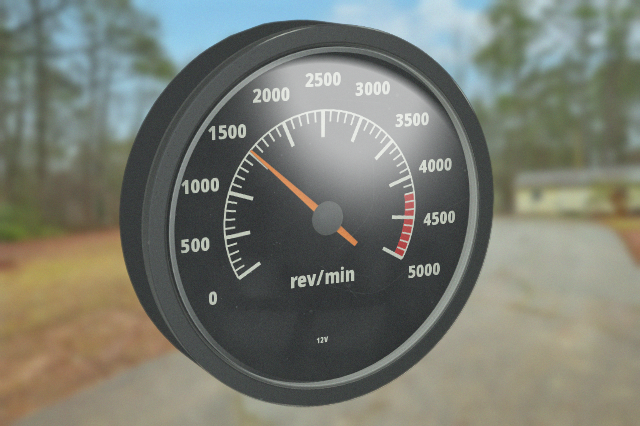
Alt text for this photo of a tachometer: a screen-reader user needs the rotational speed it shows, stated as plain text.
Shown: 1500 rpm
